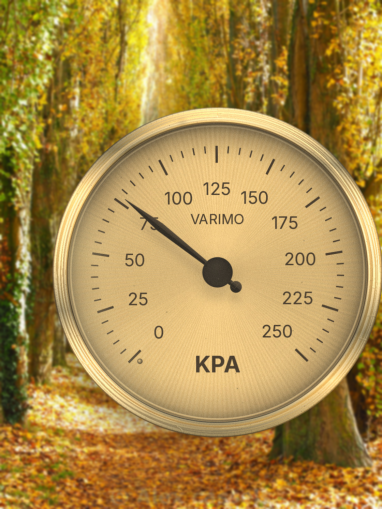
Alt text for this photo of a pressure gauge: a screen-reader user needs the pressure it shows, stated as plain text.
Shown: 77.5 kPa
